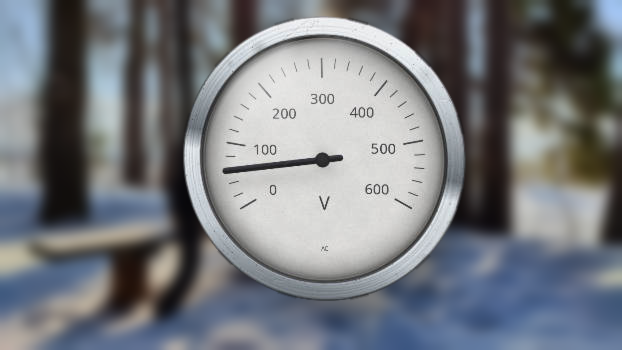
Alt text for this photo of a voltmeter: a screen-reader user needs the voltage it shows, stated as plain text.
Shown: 60 V
